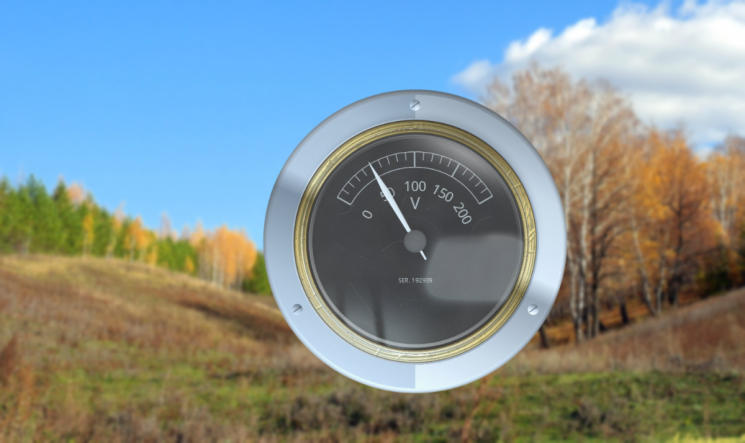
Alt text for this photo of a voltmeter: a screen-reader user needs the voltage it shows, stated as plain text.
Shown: 50 V
